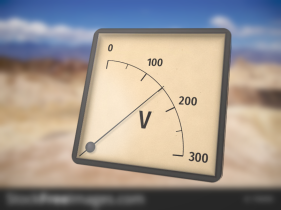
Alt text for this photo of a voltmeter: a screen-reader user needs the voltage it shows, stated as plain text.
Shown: 150 V
